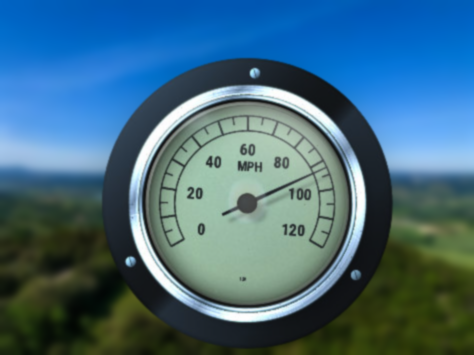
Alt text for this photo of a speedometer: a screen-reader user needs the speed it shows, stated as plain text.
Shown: 92.5 mph
